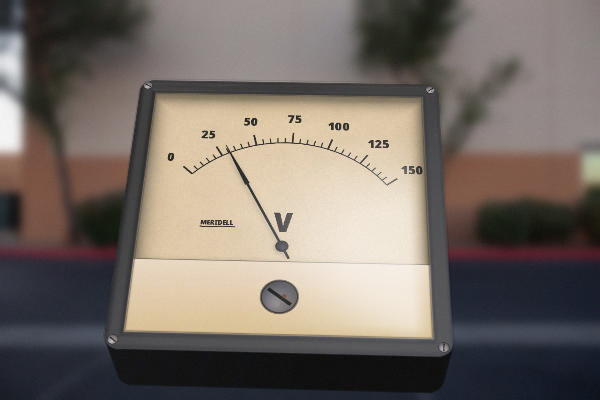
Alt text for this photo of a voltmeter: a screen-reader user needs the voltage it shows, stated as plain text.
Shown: 30 V
